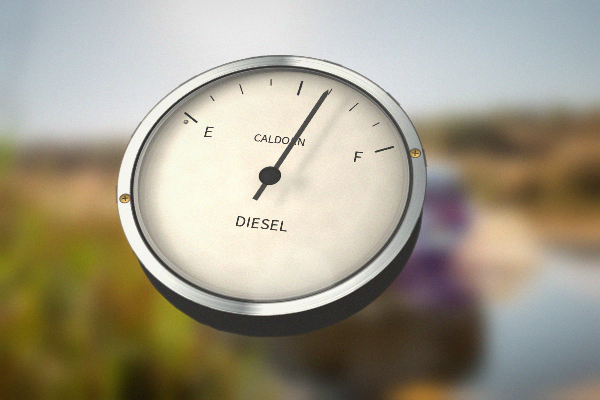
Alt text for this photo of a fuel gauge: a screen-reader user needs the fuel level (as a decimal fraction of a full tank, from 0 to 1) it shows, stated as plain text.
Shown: 0.625
